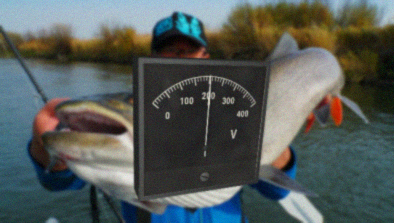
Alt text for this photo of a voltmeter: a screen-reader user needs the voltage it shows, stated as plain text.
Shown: 200 V
